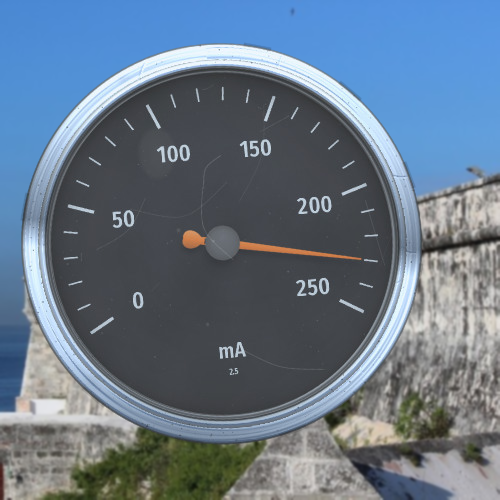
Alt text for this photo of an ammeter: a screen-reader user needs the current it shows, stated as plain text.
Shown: 230 mA
